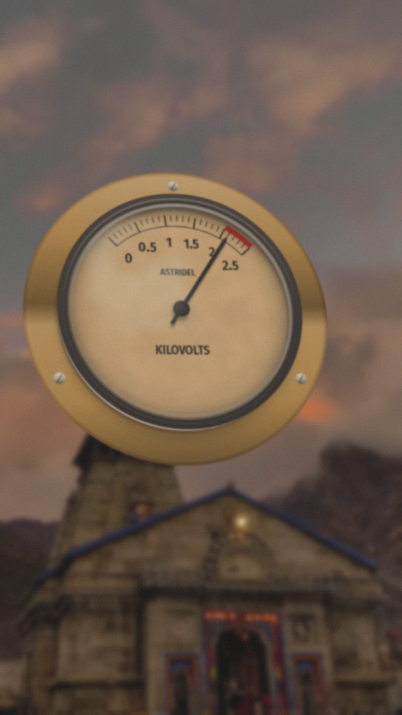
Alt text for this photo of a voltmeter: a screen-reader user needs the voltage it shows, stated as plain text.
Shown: 2.1 kV
